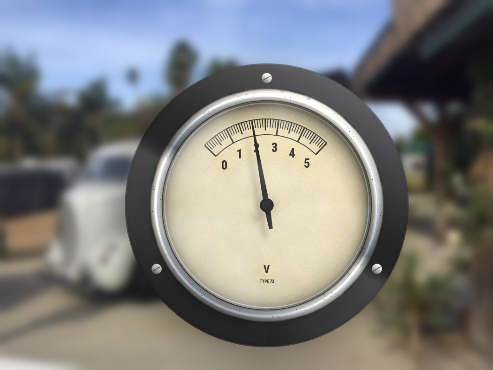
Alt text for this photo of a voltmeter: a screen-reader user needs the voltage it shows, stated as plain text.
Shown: 2 V
